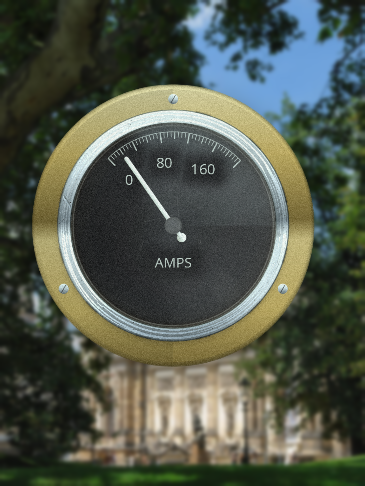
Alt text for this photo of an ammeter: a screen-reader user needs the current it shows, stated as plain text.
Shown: 20 A
